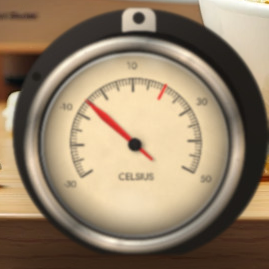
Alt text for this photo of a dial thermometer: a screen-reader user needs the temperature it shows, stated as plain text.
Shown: -5 °C
